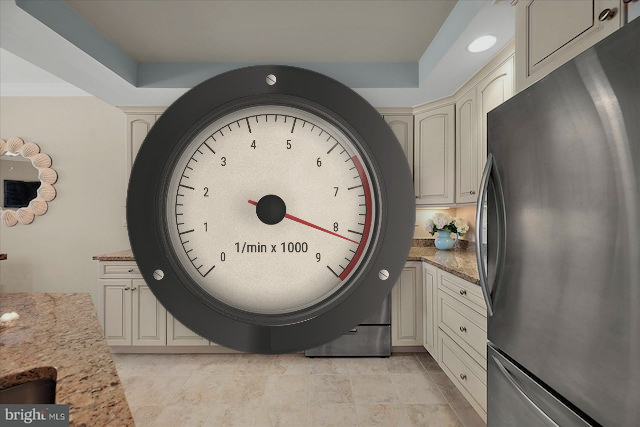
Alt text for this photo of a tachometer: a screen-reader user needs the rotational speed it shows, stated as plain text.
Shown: 8200 rpm
